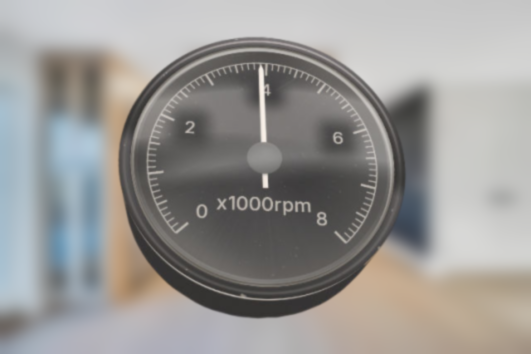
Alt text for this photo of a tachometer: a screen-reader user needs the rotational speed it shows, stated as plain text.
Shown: 3900 rpm
